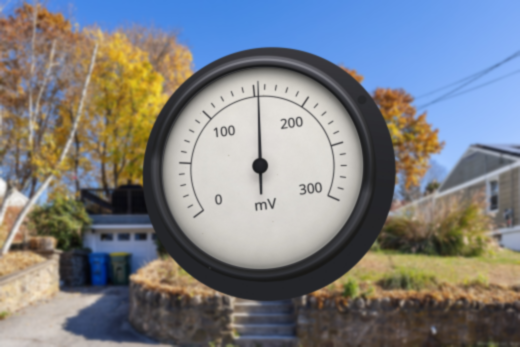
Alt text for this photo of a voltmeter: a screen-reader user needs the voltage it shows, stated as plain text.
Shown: 155 mV
